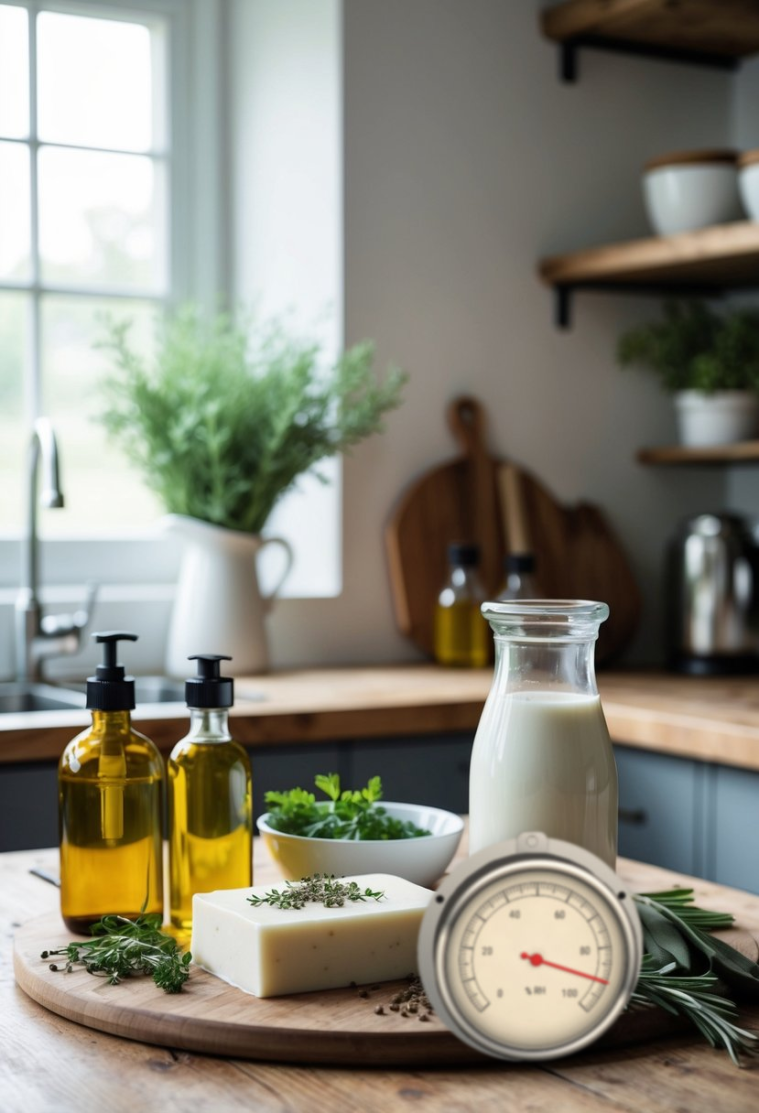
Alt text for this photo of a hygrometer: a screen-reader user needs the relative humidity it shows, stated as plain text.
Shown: 90 %
